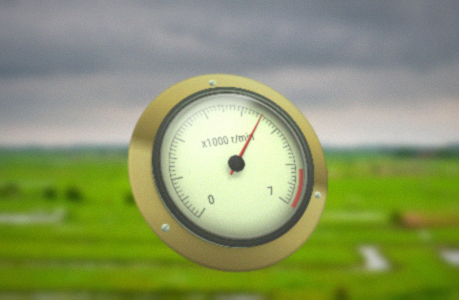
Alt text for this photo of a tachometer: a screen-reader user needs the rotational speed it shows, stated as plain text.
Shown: 4500 rpm
